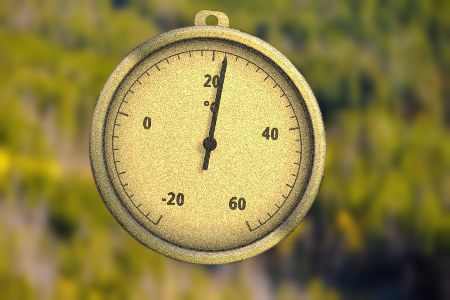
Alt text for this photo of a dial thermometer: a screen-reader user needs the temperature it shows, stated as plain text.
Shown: 22 °C
